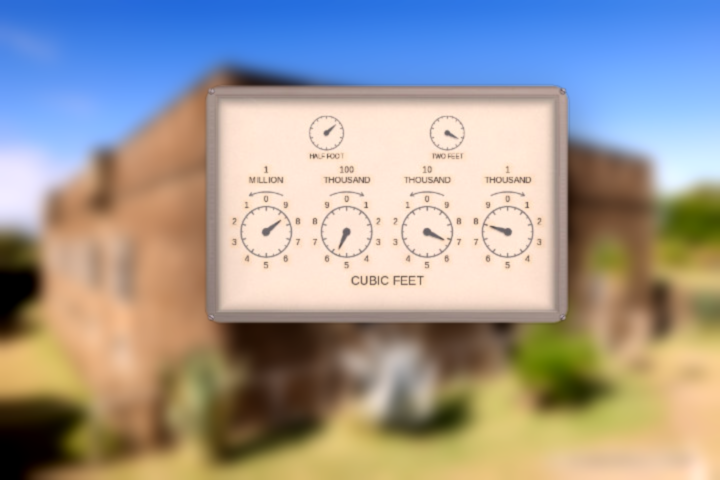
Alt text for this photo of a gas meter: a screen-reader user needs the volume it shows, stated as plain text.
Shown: 856800 ft³
